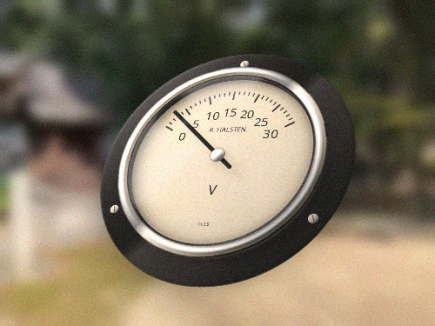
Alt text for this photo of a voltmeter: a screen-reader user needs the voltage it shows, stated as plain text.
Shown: 3 V
